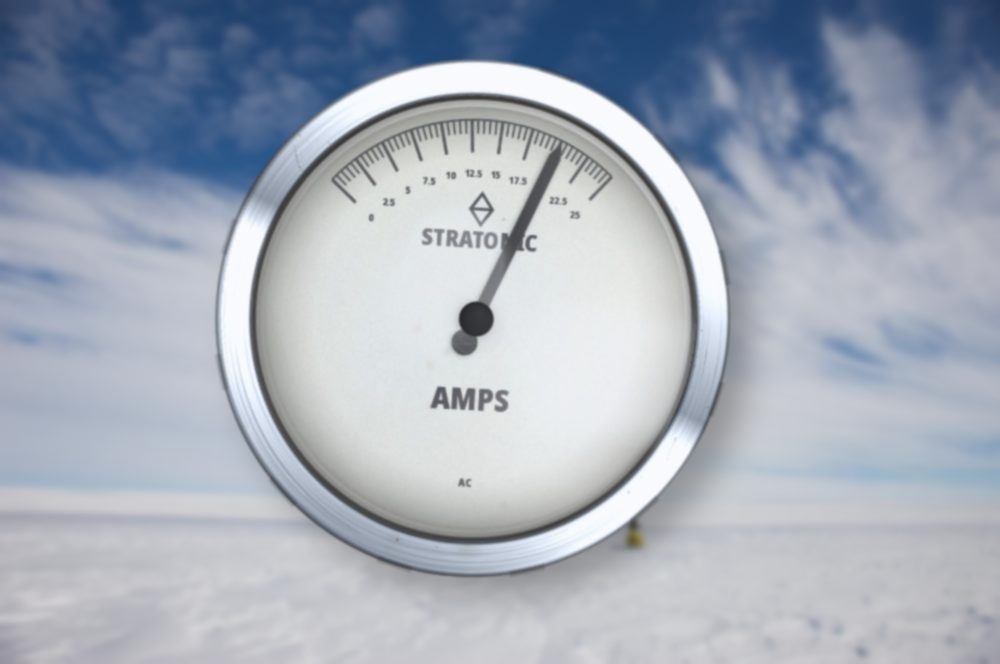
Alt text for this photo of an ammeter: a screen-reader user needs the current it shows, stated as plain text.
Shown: 20 A
